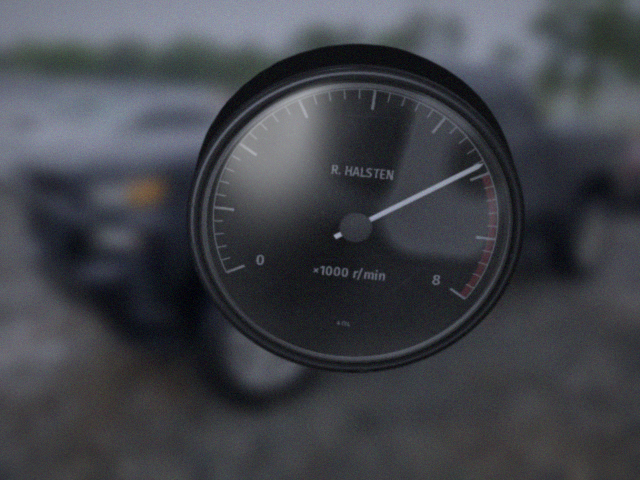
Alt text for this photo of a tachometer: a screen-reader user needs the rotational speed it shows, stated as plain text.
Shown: 5800 rpm
